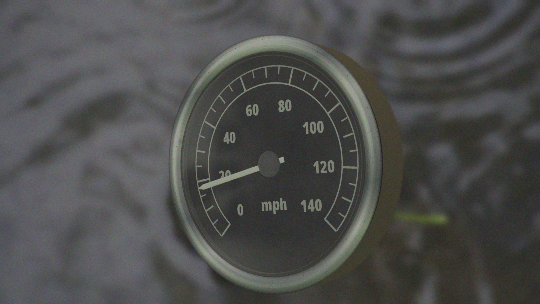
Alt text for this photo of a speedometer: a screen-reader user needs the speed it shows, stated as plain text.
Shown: 17.5 mph
